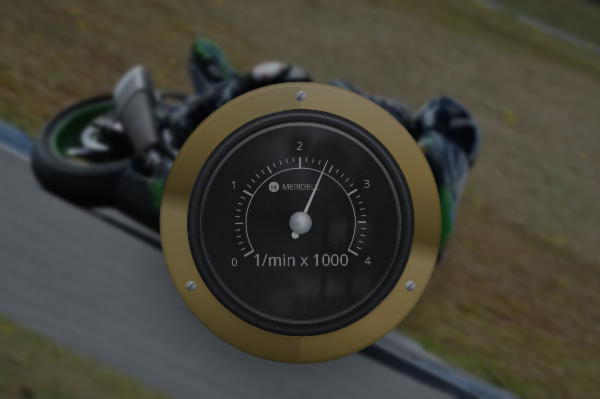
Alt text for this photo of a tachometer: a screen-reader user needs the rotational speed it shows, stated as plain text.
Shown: 2400 rpm
